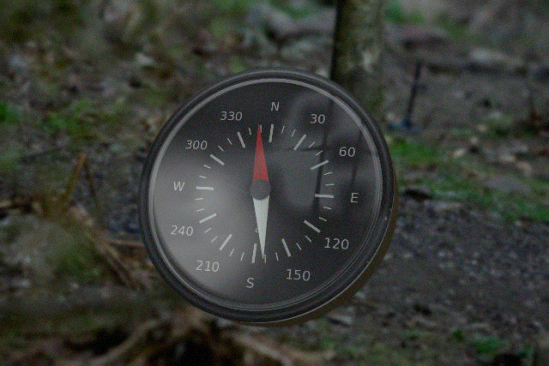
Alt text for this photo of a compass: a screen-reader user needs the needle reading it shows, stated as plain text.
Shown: 350 °
